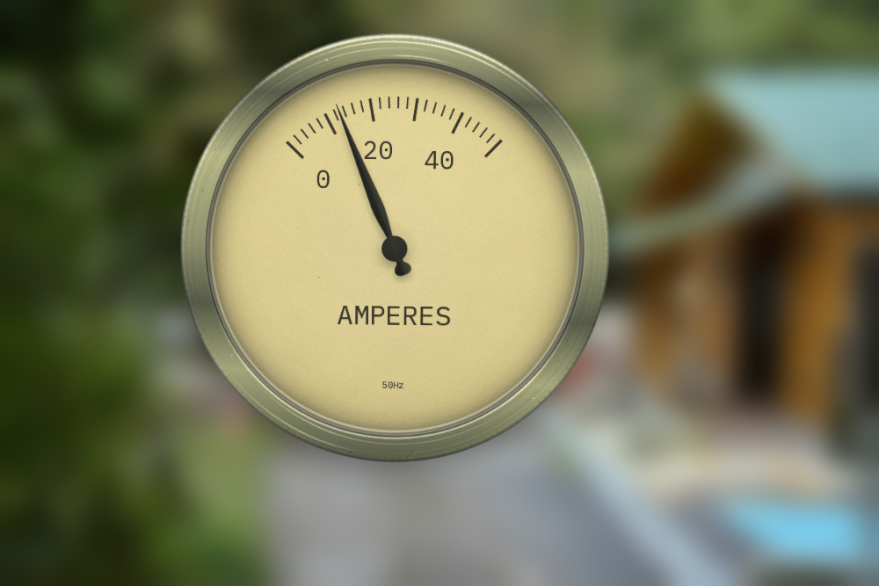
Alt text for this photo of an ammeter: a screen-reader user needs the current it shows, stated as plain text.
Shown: 13 A
